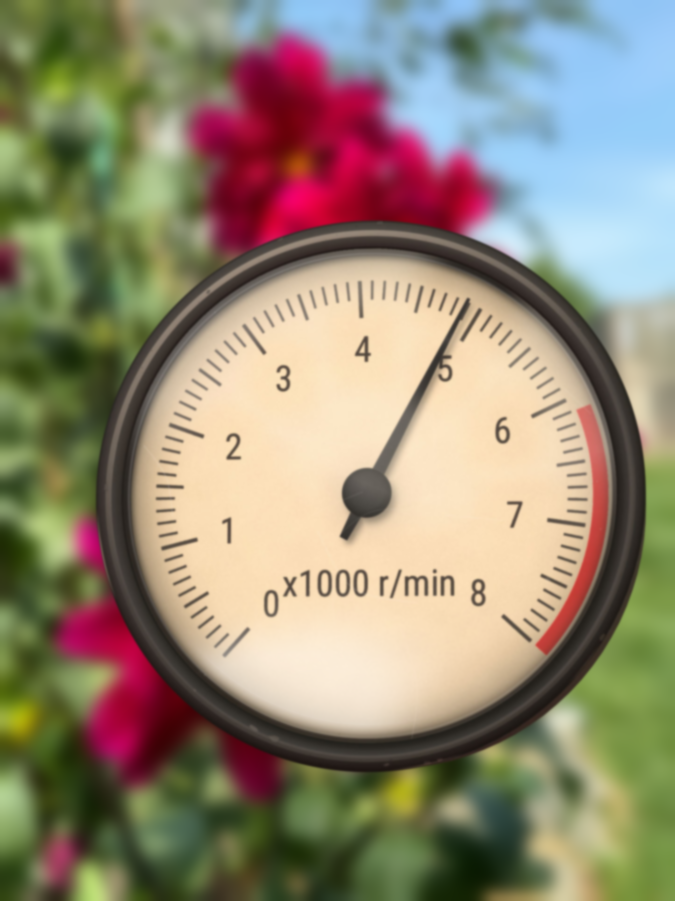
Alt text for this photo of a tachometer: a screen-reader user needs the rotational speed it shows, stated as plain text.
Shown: 4900 rpm
